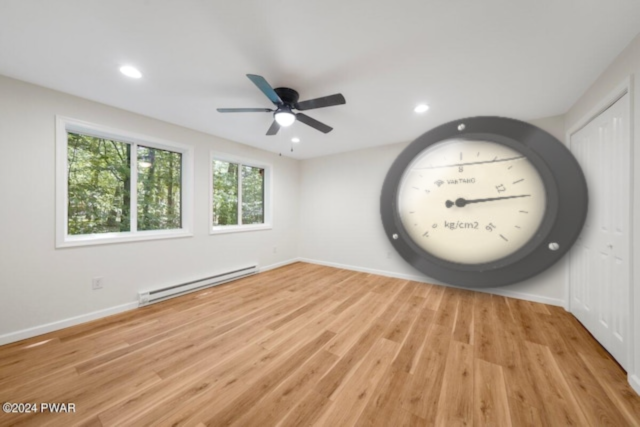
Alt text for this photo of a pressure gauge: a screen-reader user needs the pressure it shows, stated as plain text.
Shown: 13 kg/cm²
